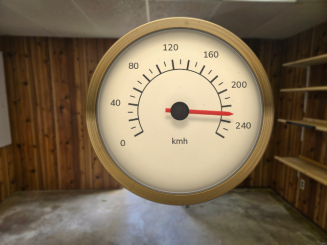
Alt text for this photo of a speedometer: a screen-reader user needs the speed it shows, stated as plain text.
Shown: 230 km/h
